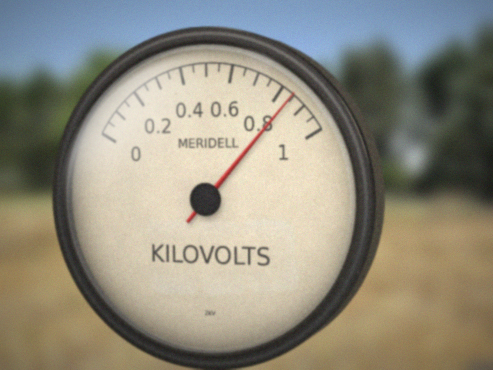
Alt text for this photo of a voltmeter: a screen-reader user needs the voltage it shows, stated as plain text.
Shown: 0.85 kV
